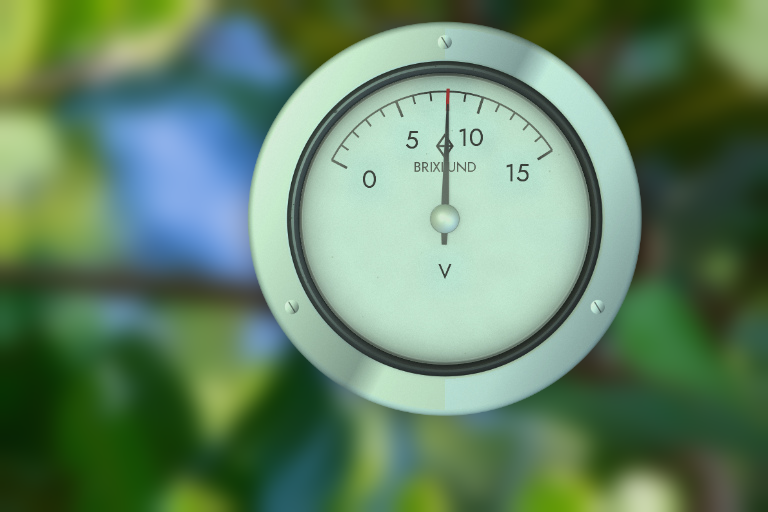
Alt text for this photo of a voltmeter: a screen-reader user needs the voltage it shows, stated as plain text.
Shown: 8 V
